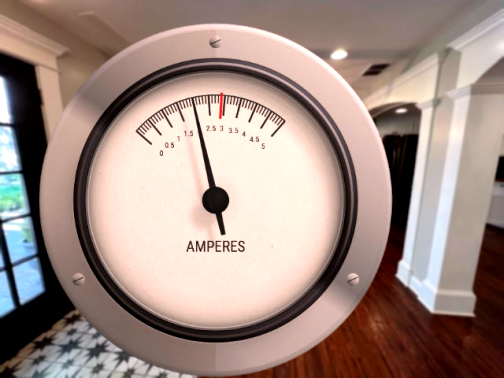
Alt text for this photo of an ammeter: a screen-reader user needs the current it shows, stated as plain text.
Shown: 2 A
